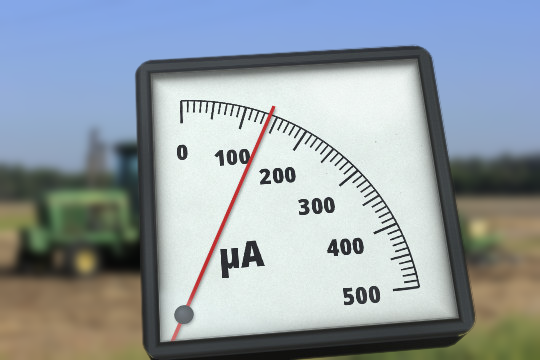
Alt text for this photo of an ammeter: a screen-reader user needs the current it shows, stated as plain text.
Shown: 140 µA
